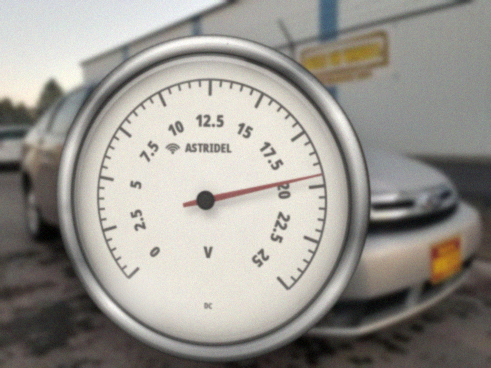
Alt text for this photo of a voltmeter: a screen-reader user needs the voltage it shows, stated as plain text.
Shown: 19.5 V
